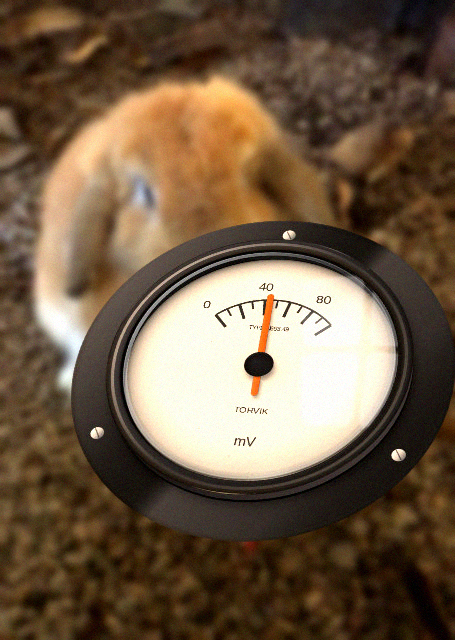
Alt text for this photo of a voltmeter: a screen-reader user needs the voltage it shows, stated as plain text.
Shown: 45 mV
